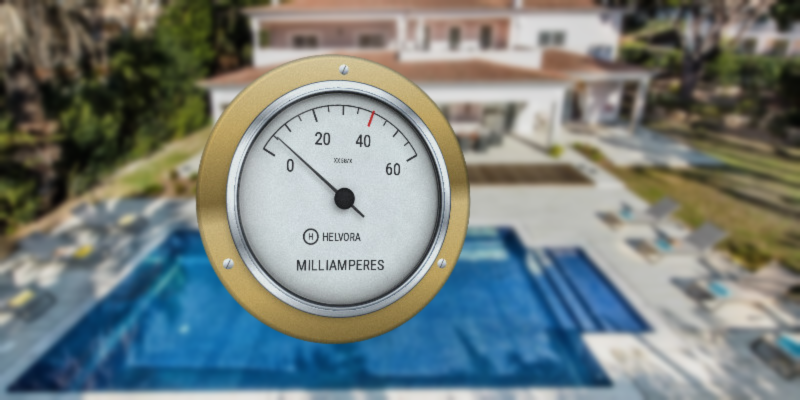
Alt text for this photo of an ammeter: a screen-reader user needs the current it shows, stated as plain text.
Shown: 5 mA
